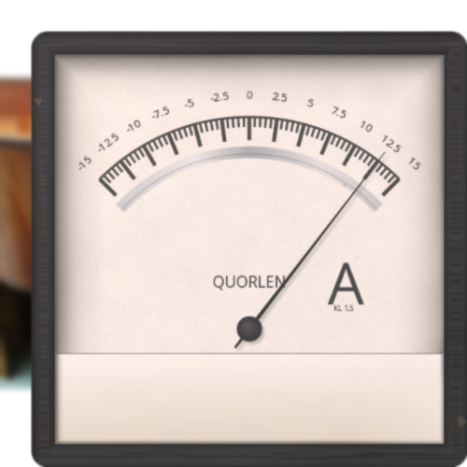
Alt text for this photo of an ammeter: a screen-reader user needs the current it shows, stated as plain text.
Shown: 12.5 A
